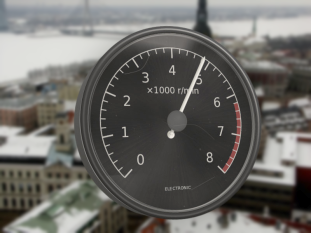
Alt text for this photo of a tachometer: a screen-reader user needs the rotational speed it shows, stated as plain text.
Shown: 4800 rpm
